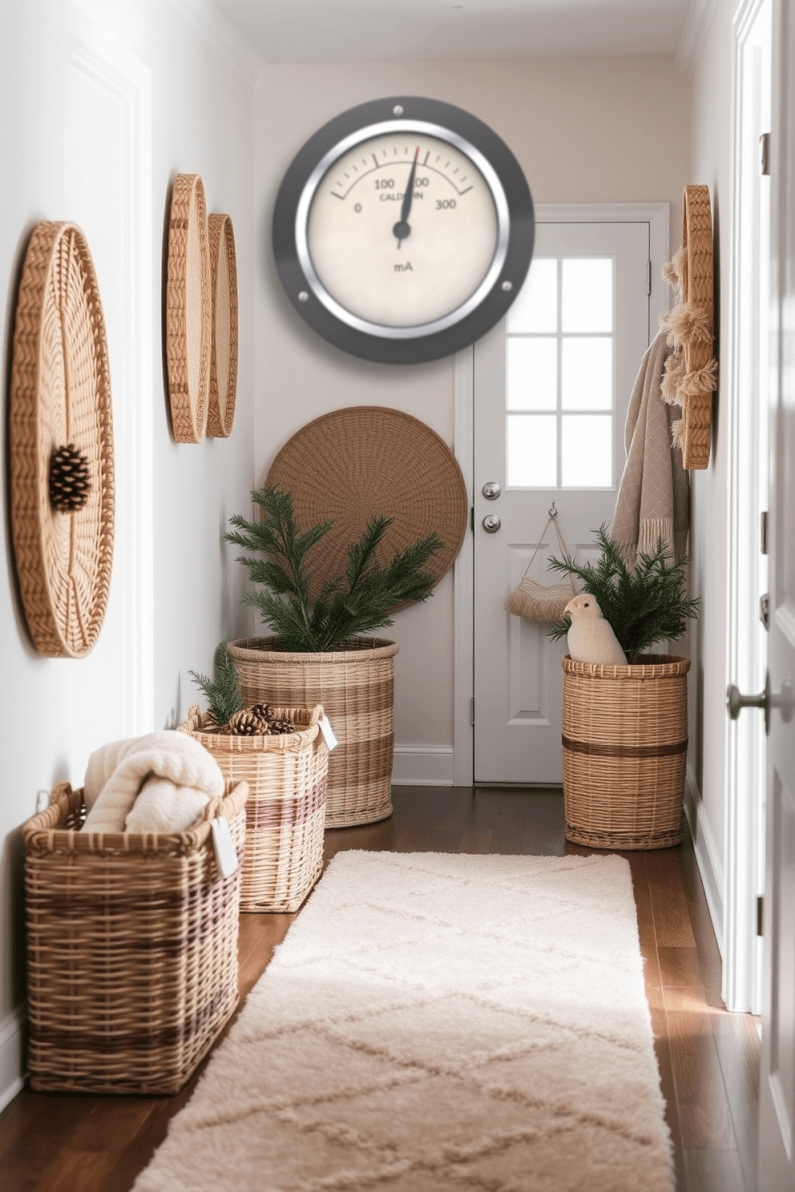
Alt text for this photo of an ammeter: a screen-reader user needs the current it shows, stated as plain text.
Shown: 180 mA
